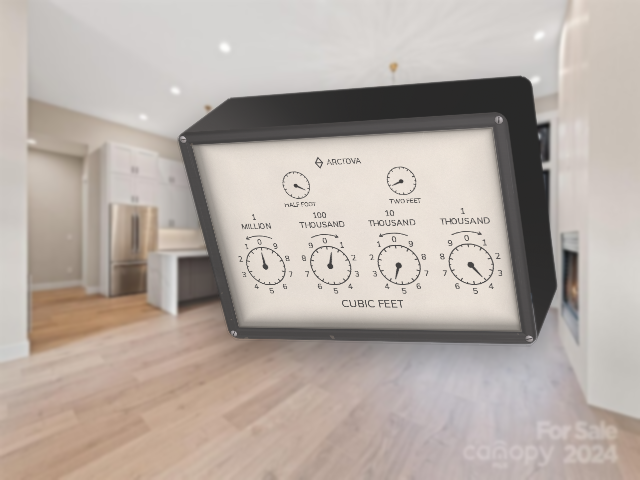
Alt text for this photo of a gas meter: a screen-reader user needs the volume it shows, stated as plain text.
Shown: 4400 ft³
